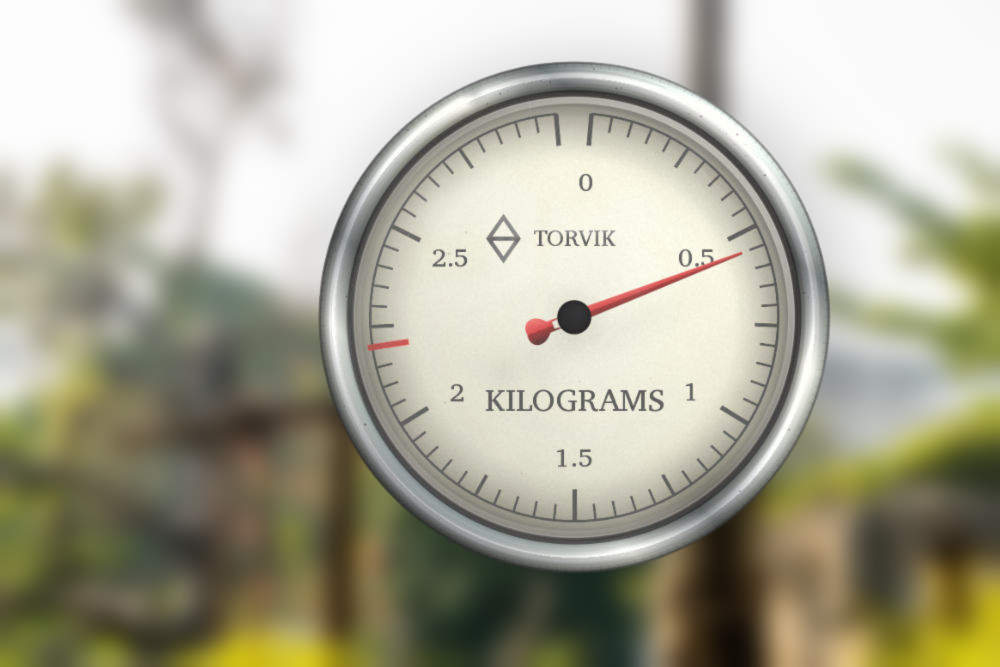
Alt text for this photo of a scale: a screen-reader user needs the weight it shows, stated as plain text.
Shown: 0.55 kg
